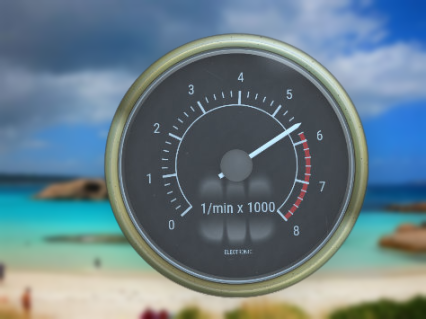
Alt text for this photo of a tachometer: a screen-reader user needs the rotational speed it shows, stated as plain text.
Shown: 5600 rpm
